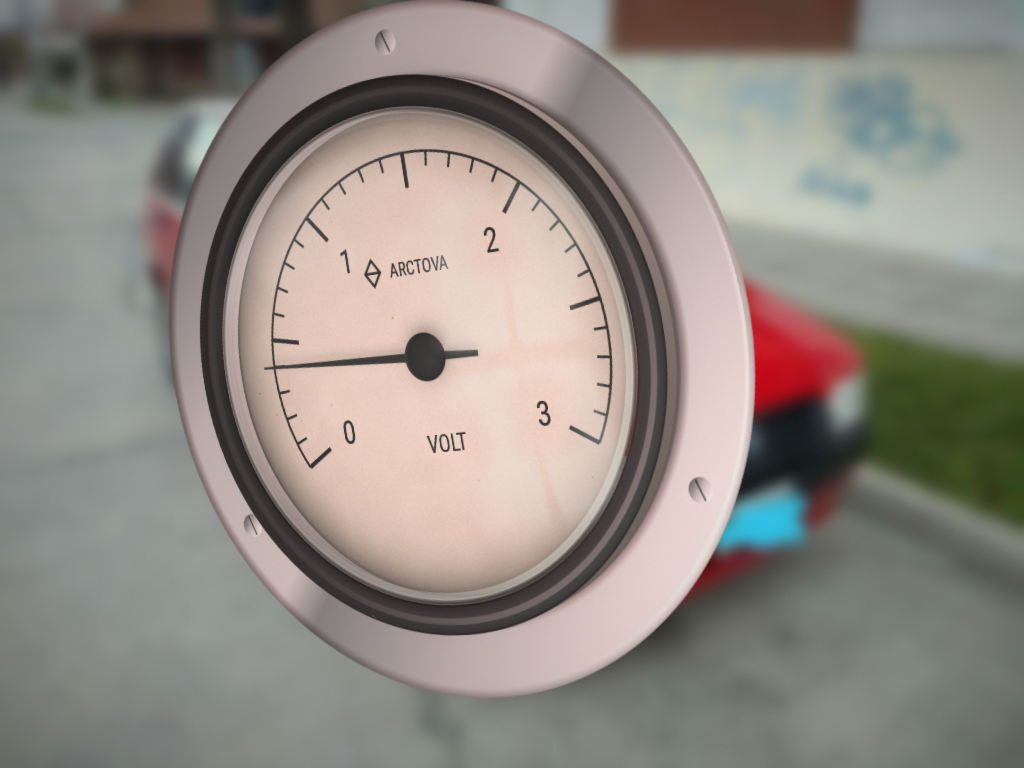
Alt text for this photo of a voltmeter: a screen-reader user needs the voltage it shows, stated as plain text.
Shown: 0.4 V
